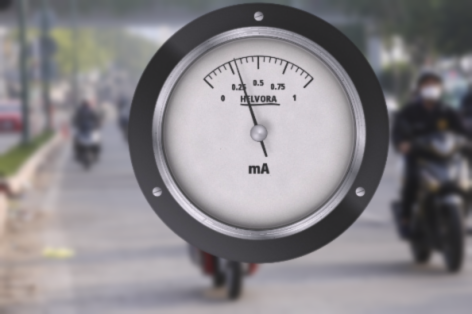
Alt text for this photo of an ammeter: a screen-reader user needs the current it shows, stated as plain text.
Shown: 0.3 mA
